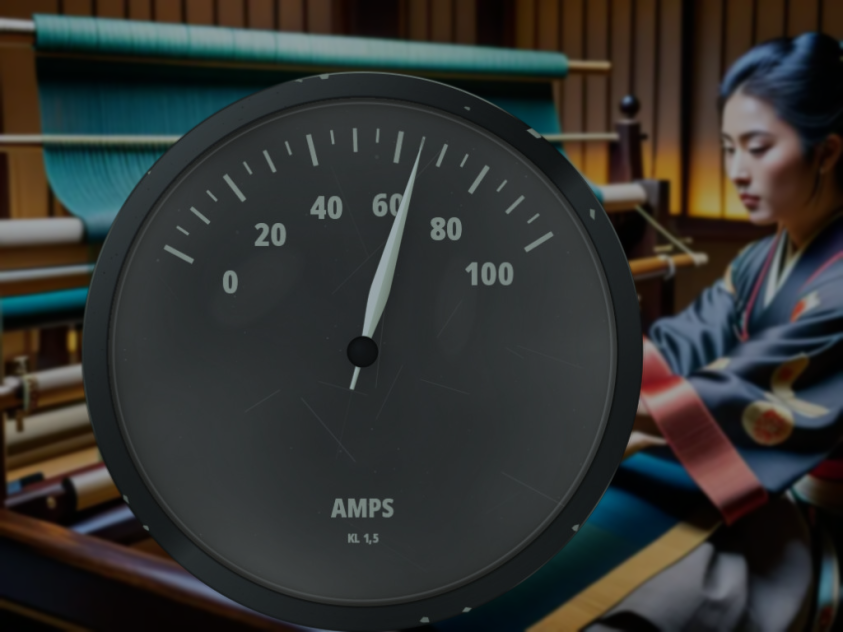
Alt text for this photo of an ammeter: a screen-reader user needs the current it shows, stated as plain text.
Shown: 65 A
